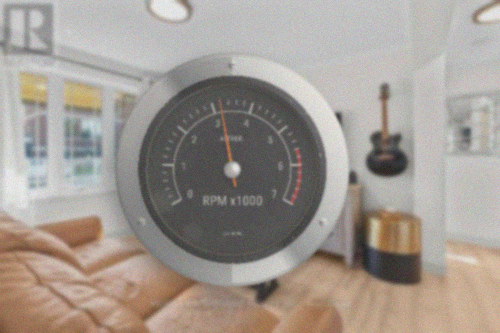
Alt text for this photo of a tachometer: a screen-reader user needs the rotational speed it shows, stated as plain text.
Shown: 3200 rpm
